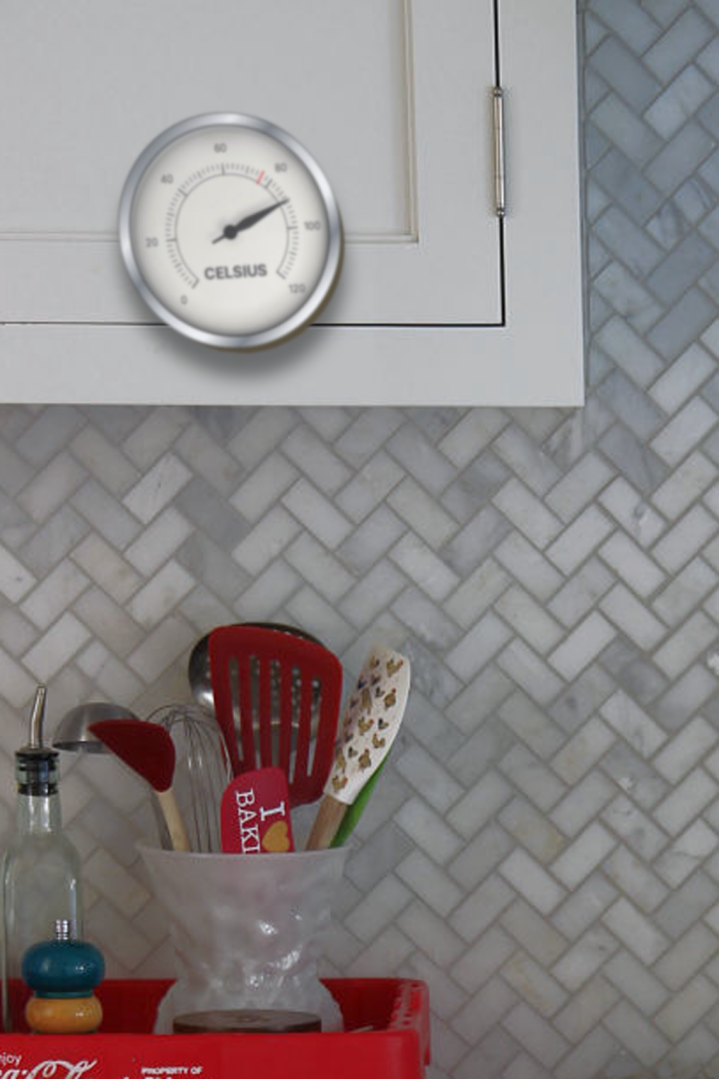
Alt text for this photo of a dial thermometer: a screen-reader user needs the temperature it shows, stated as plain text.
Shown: 90 °C
